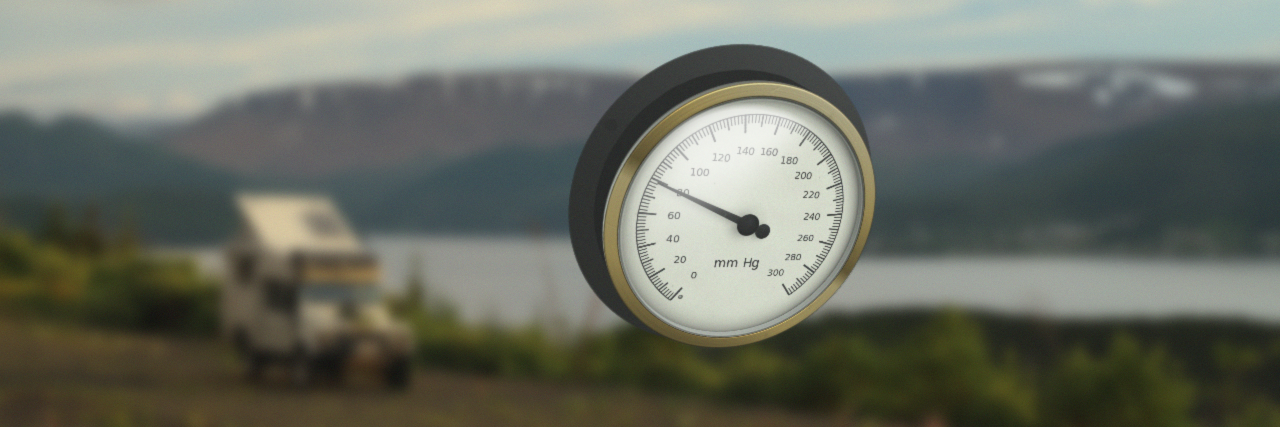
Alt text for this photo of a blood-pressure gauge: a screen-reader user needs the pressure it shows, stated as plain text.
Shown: 80 mmHg
